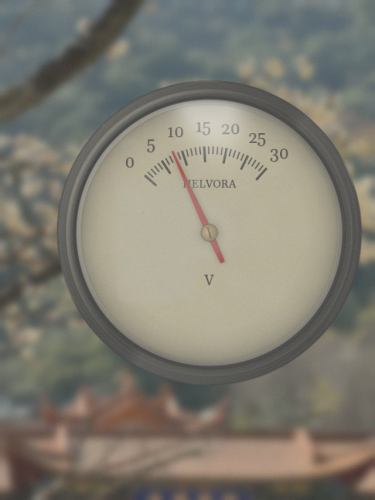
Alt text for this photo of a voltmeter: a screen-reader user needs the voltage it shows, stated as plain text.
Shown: 8 V
